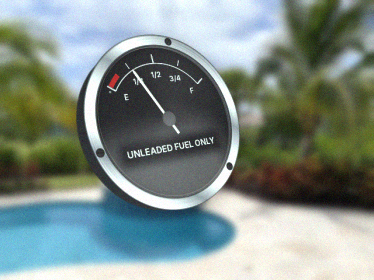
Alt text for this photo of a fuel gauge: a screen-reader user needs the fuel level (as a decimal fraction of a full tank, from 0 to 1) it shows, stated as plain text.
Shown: 0.25
